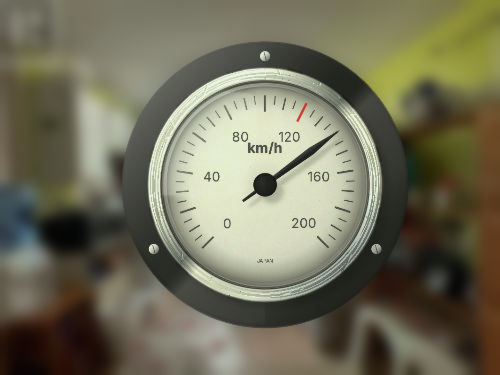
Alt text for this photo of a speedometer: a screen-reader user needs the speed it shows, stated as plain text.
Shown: 140 km/h
